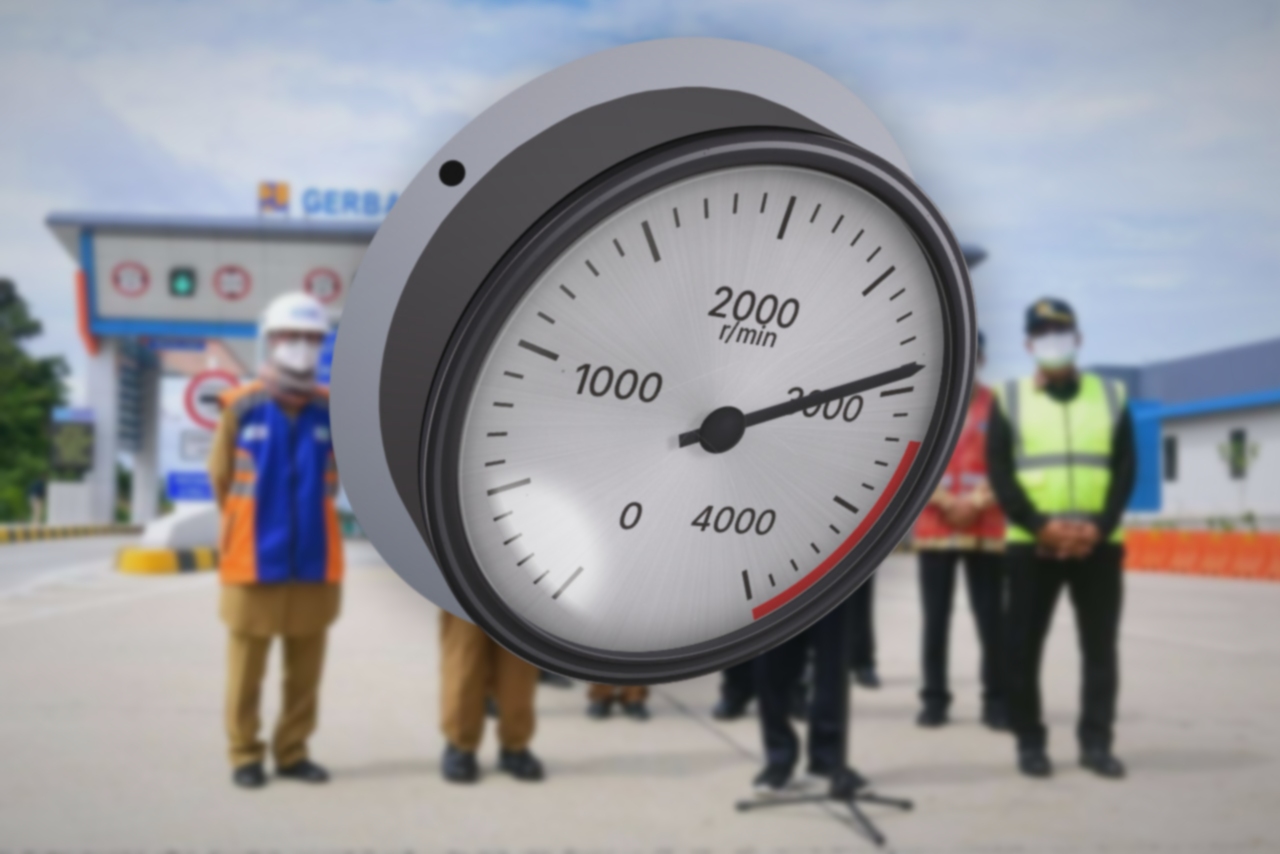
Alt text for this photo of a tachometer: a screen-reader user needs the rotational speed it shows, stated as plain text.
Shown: 2900 rpm
